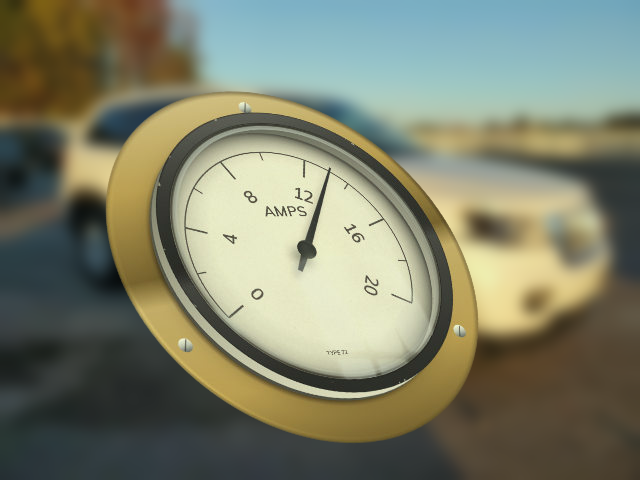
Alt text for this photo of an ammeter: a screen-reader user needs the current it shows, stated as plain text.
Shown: 13 A
